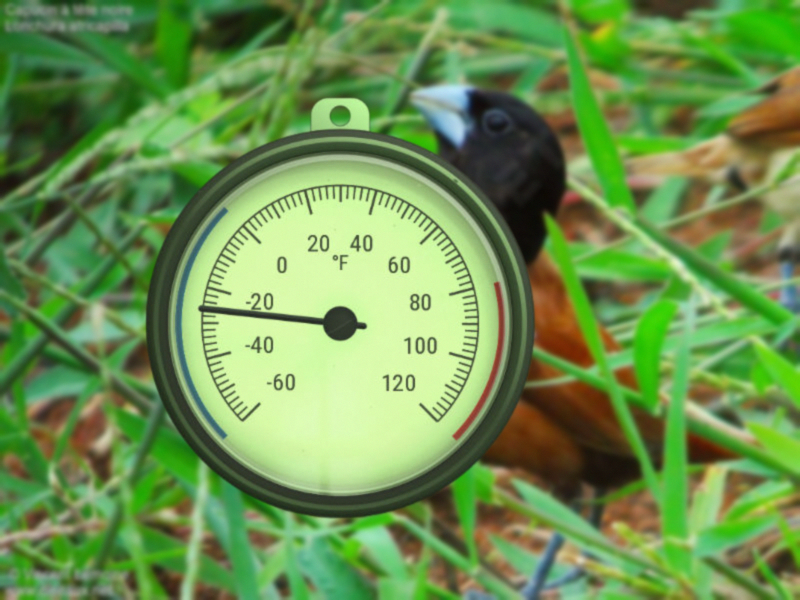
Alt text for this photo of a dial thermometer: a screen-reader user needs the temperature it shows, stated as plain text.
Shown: -26 °F
